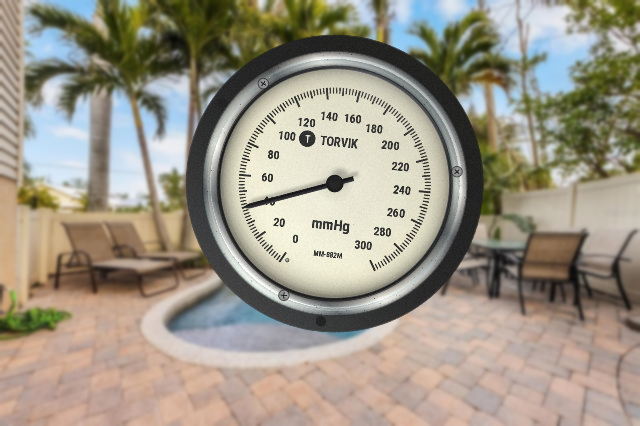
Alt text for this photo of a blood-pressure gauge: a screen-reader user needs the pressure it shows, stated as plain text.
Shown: 40 mmHg
